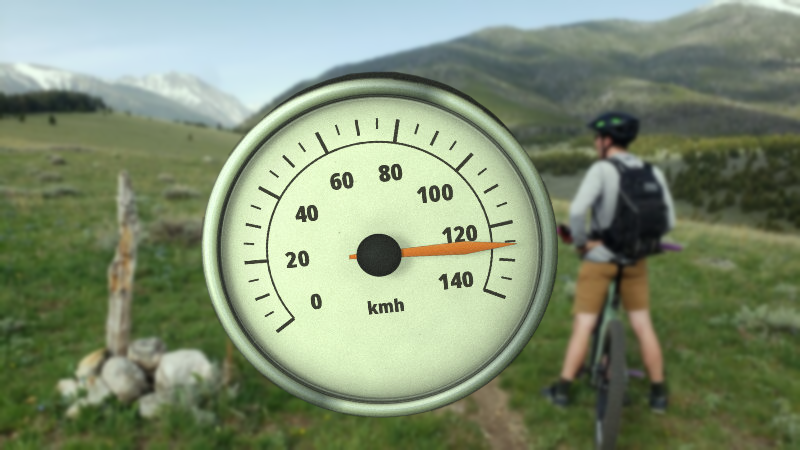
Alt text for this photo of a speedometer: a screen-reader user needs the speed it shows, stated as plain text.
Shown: 125 km/h
